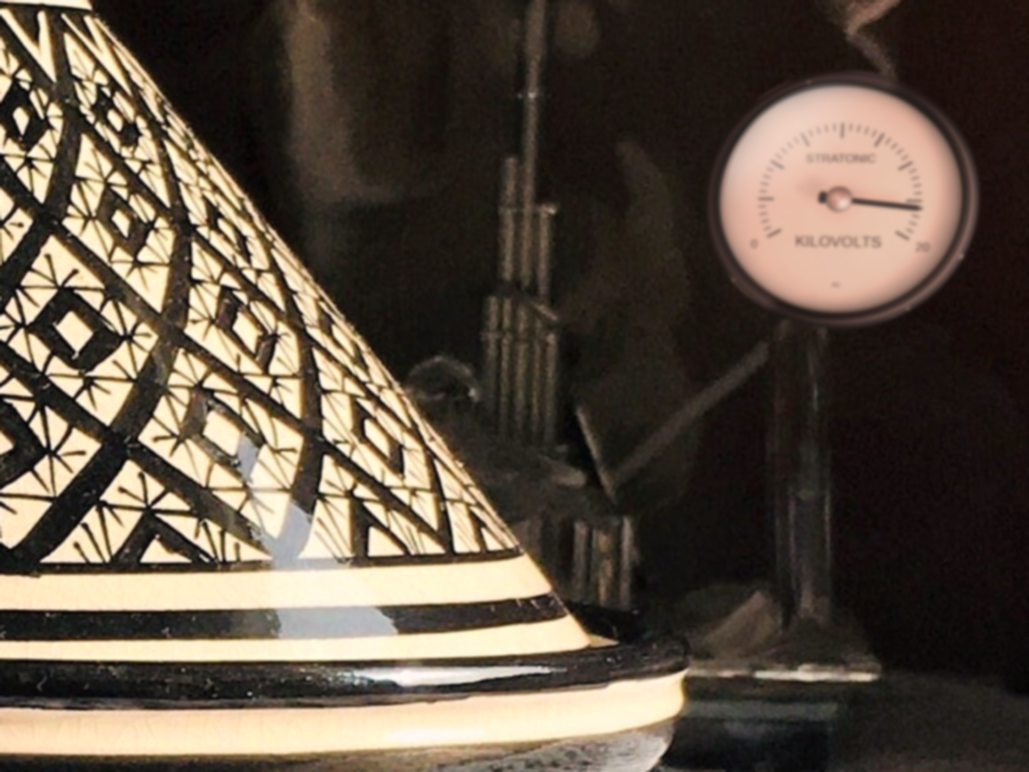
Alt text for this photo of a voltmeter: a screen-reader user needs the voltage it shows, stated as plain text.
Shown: 18 kV
